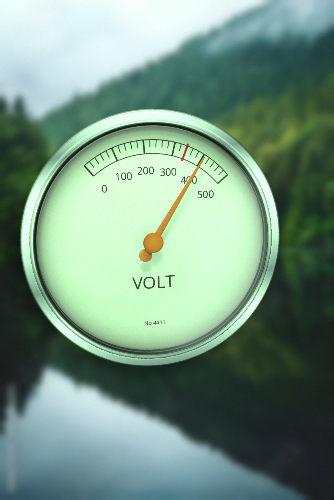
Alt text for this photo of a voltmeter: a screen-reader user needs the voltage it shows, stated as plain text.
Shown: 400 V
